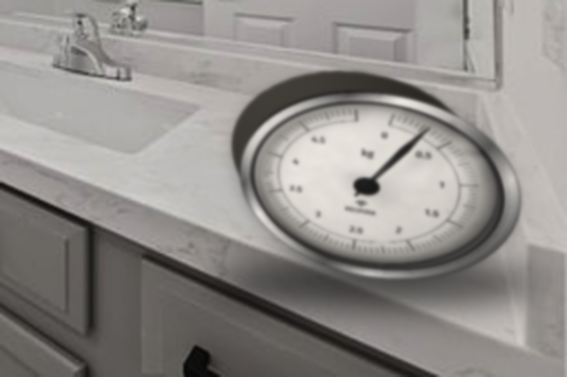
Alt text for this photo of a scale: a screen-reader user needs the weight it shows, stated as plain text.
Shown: 0.25 kg
